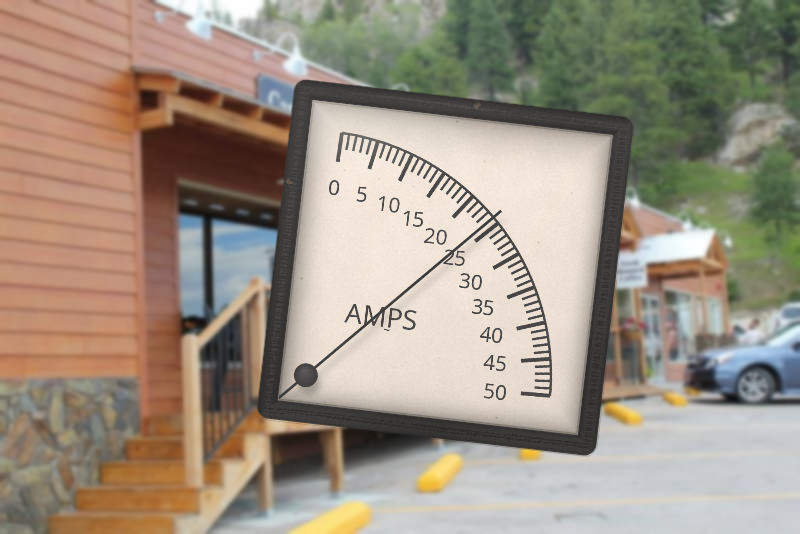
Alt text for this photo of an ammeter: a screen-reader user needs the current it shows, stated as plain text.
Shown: 24 A
